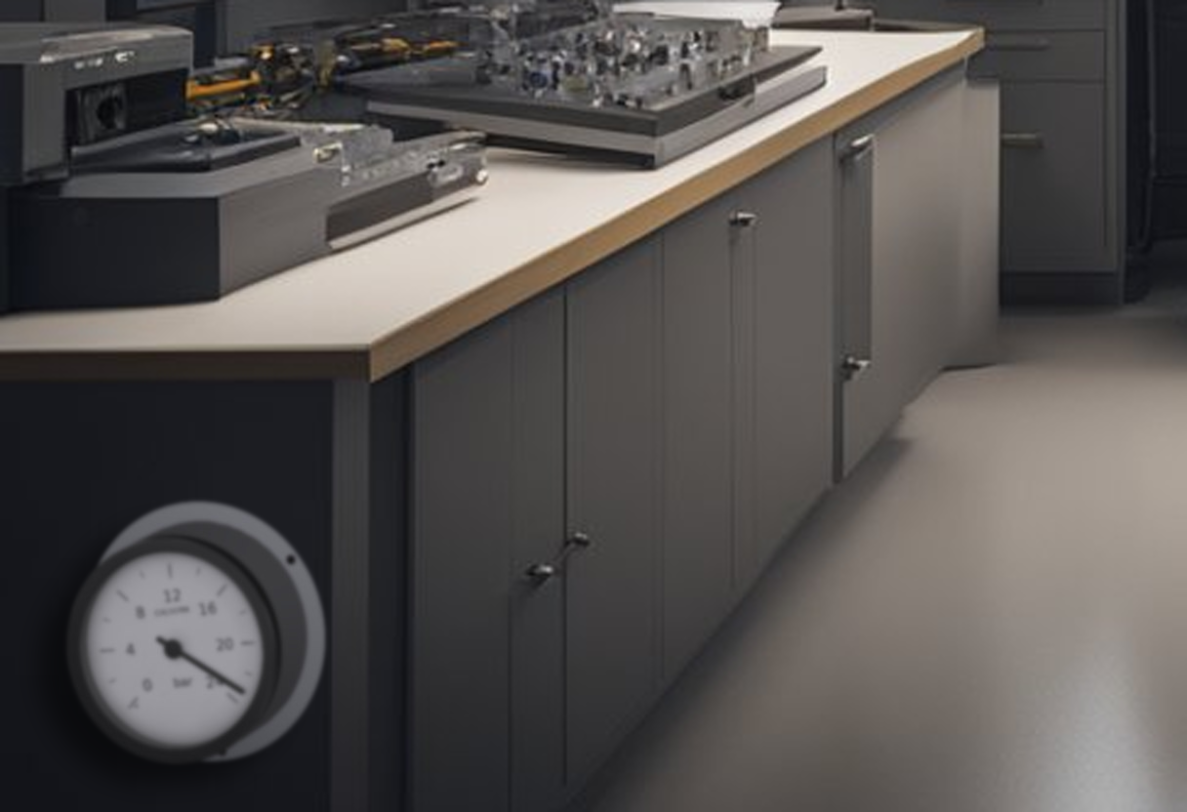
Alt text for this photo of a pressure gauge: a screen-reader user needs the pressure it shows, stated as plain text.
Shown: 23 bar
